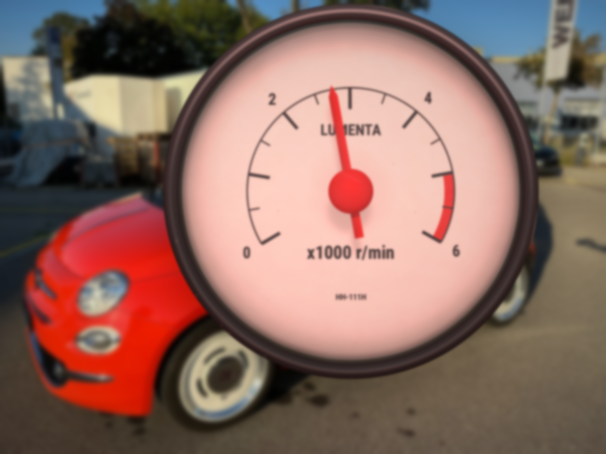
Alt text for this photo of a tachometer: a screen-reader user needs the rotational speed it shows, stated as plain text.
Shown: 2750 rpm
